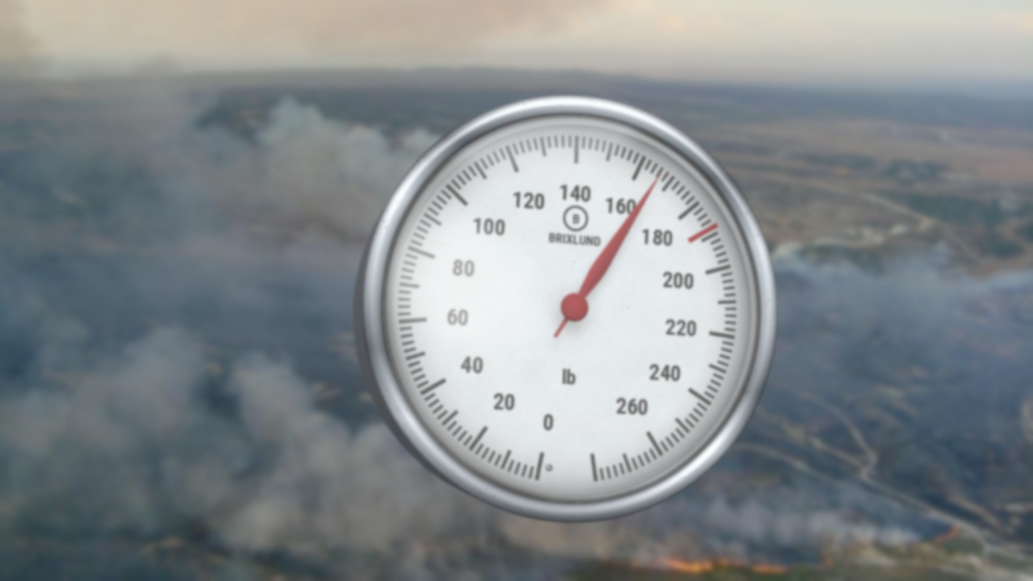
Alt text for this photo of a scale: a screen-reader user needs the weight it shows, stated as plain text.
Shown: 166 lb
